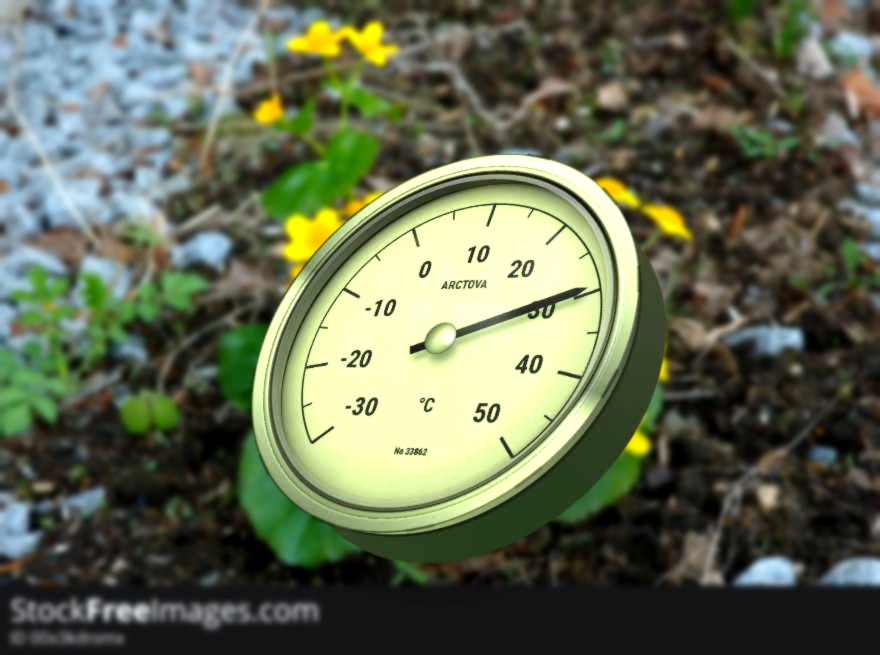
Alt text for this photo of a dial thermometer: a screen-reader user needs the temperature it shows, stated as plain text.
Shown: 30 °C
